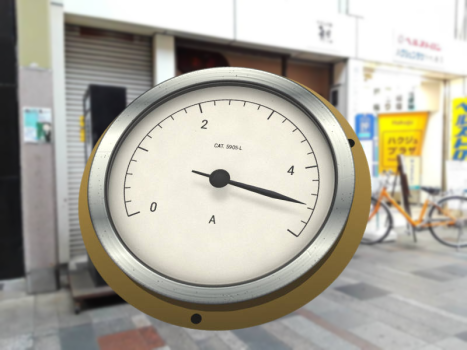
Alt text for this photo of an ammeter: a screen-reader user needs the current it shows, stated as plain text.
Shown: 4.6 A
